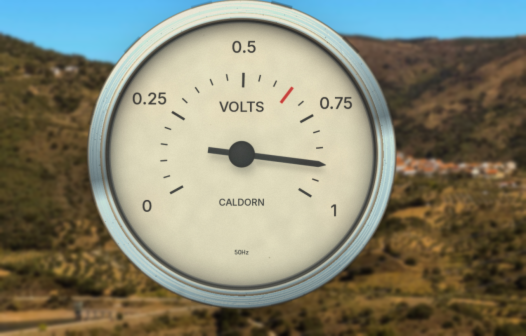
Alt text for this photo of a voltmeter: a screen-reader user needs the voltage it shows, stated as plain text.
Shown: 0.9 V
